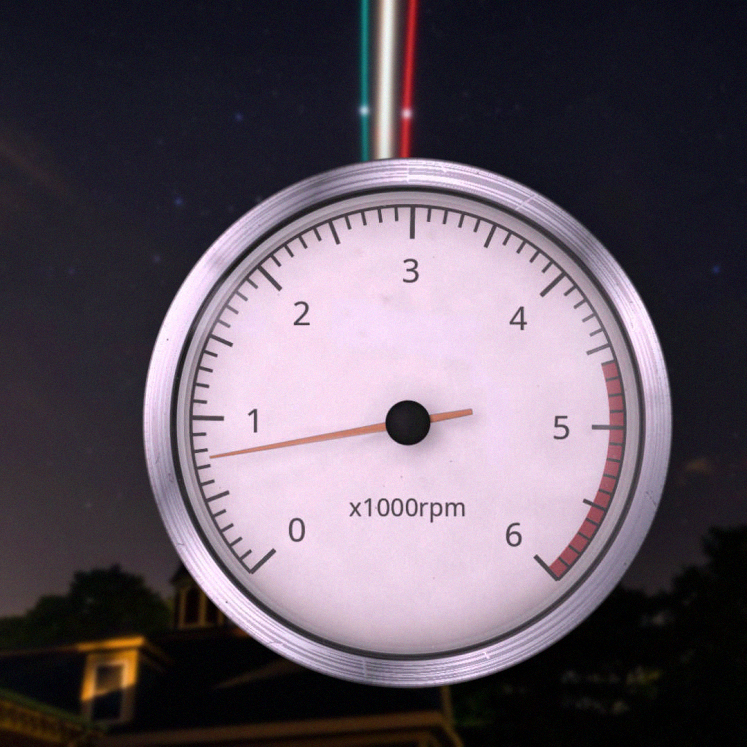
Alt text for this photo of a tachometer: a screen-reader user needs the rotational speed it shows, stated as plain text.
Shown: 750 rpm
